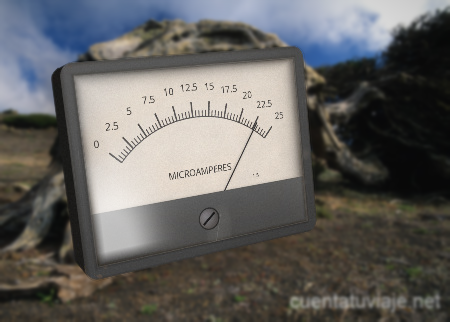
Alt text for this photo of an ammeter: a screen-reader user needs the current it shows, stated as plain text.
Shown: 22.5 µA
